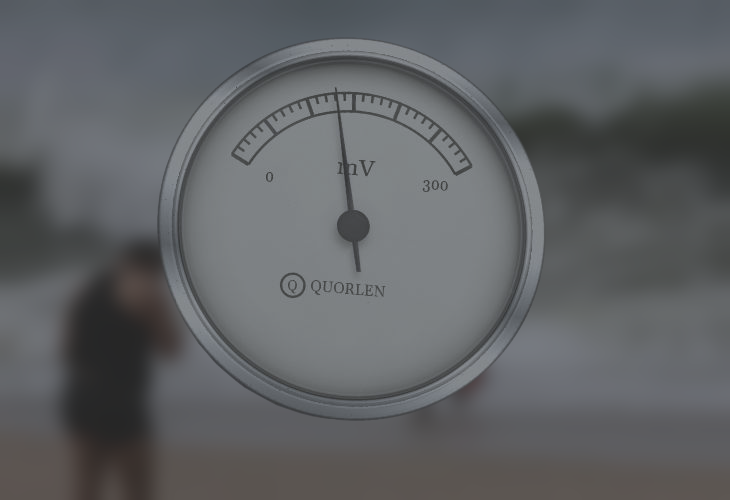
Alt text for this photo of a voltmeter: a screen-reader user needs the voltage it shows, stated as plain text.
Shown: 130 mV
